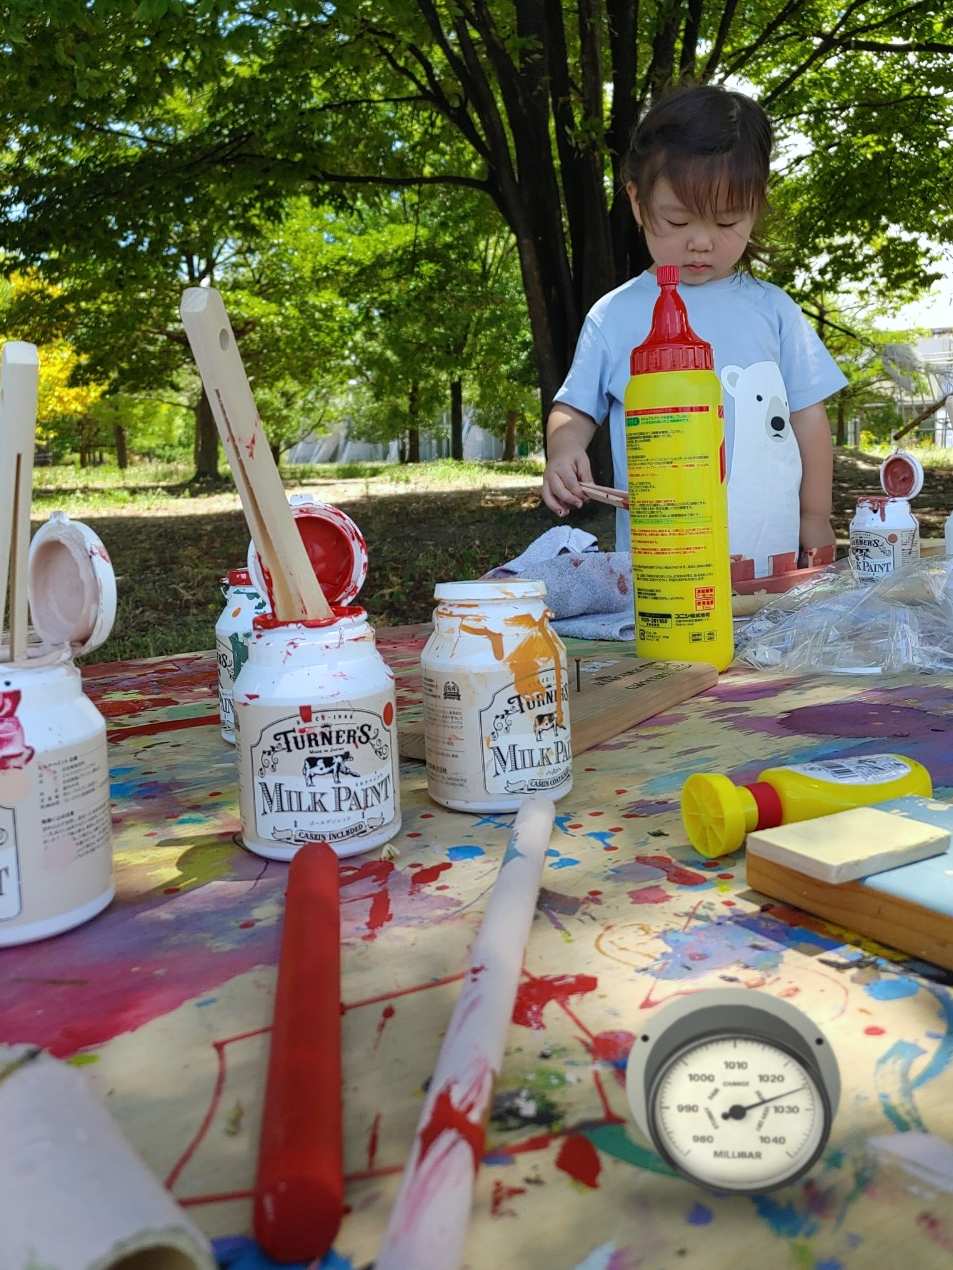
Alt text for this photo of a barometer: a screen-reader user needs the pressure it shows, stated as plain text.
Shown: 1025 mbar
